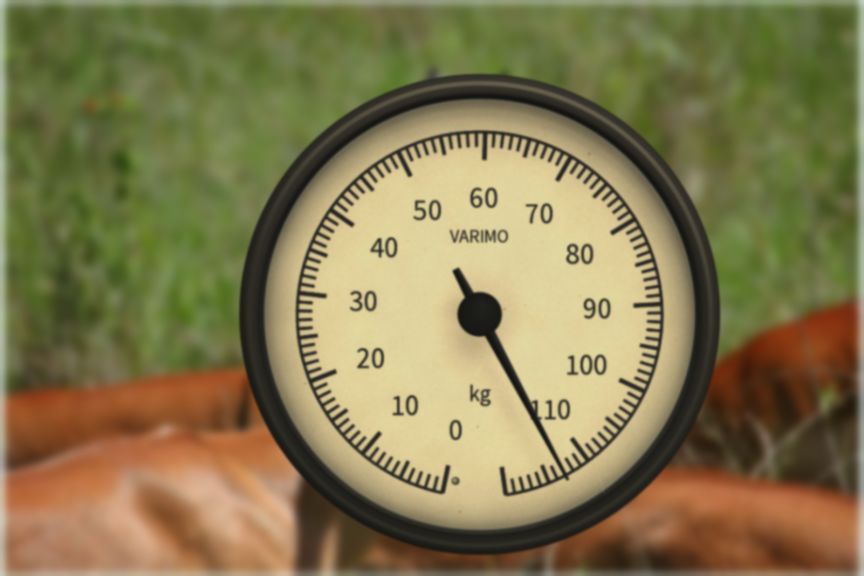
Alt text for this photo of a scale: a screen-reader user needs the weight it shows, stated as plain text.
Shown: 113 kg
